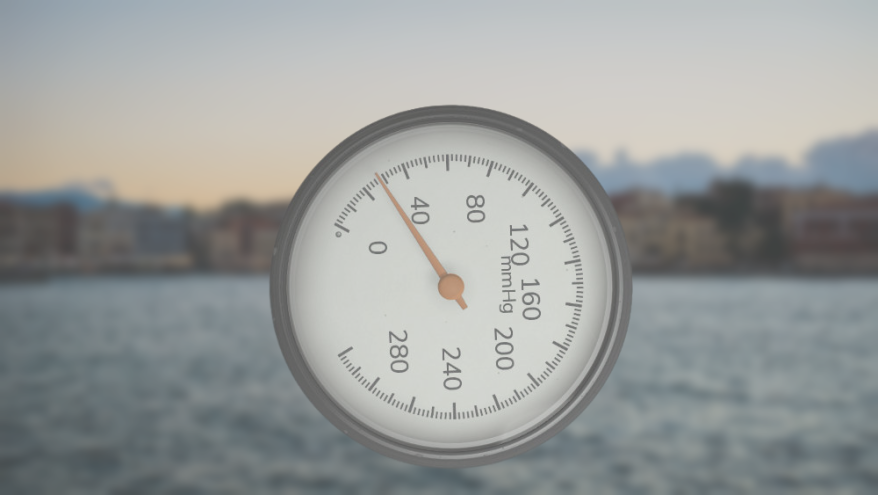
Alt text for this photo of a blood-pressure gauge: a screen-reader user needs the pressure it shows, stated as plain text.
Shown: 28 mmHg
